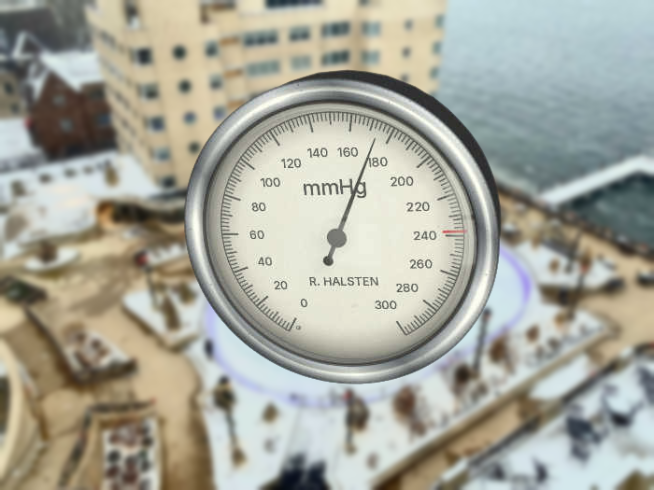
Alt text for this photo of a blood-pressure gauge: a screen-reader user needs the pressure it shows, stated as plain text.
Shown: 174 mmHg
